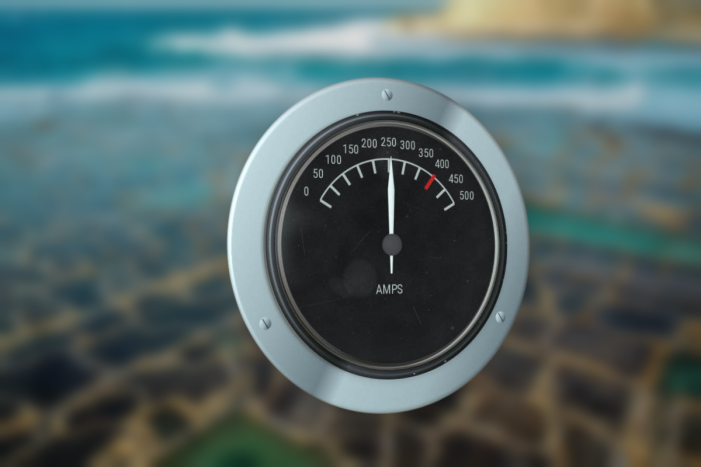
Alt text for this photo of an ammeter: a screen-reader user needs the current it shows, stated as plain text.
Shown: 250 A
